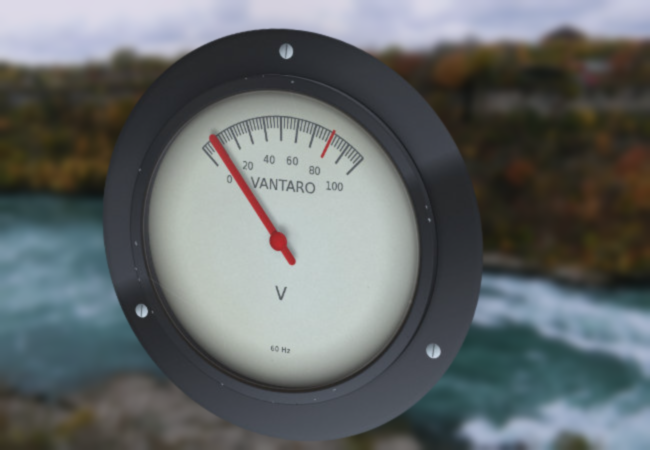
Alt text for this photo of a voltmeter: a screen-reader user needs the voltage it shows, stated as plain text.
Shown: 10 V
